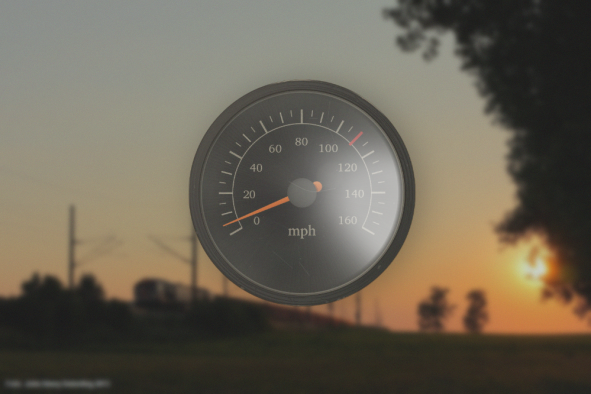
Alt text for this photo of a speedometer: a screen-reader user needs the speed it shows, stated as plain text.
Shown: 5 mph
